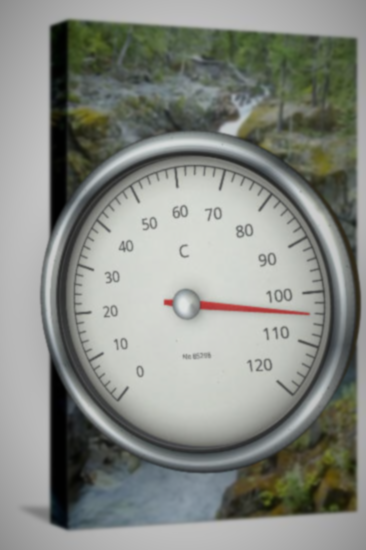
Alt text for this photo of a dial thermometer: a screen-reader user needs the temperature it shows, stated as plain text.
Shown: 104 °C
